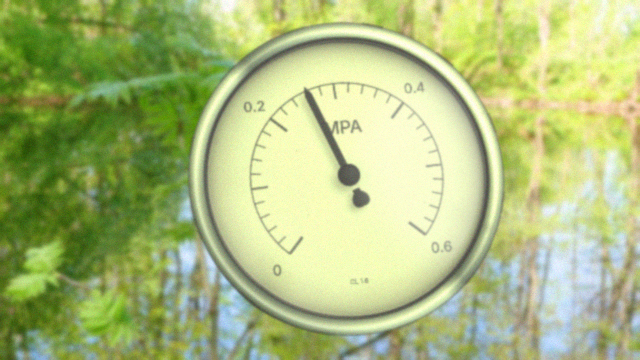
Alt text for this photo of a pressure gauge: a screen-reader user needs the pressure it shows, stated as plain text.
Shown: 0.26 MPa
